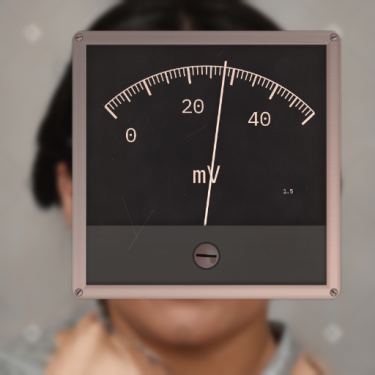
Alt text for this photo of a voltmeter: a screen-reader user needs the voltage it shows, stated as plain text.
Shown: 28 mV
